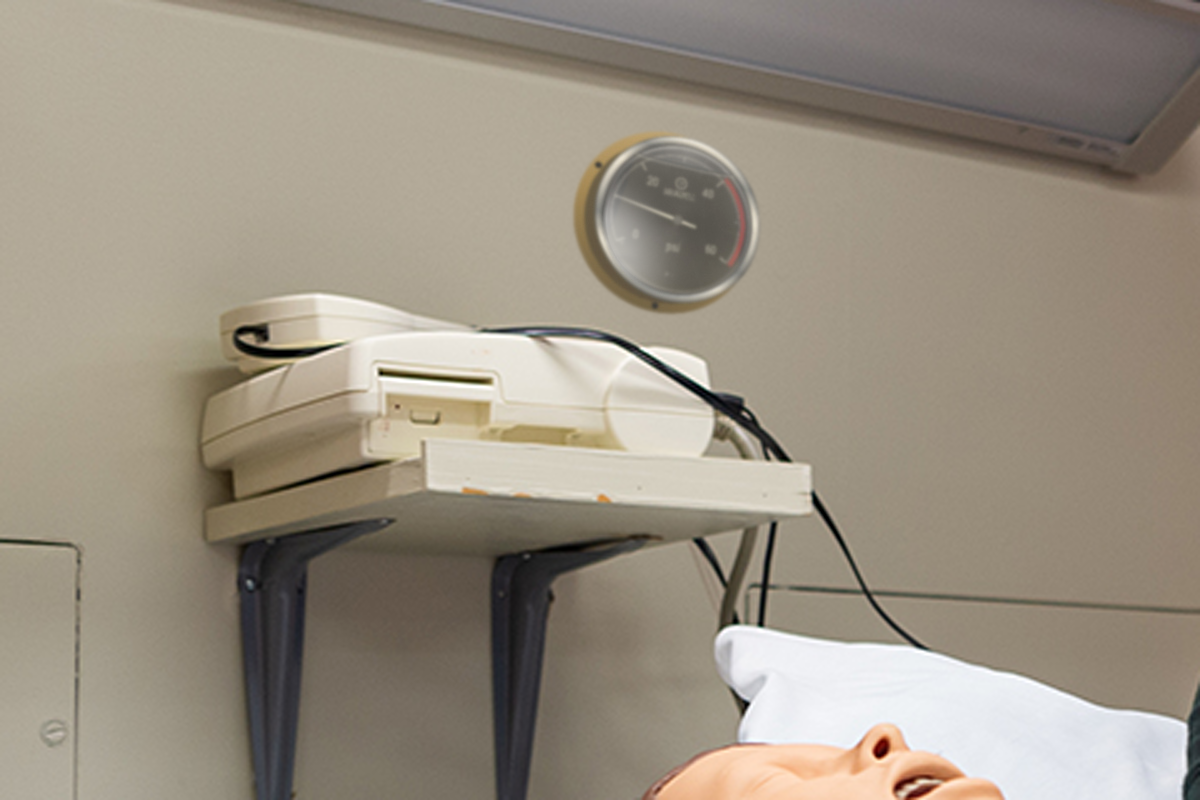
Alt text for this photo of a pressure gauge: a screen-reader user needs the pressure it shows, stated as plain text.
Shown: 10 psi
